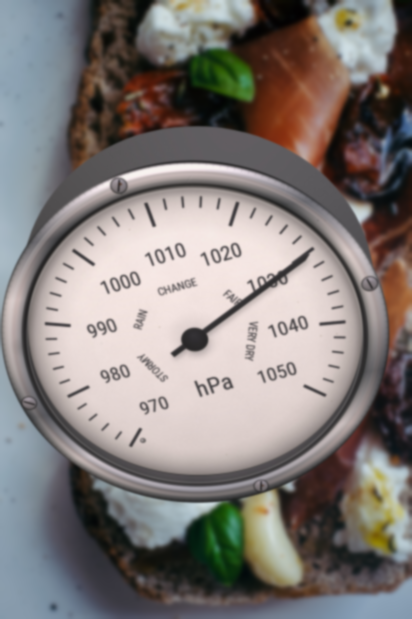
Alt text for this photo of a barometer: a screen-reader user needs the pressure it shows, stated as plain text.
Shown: 1030 hPa
